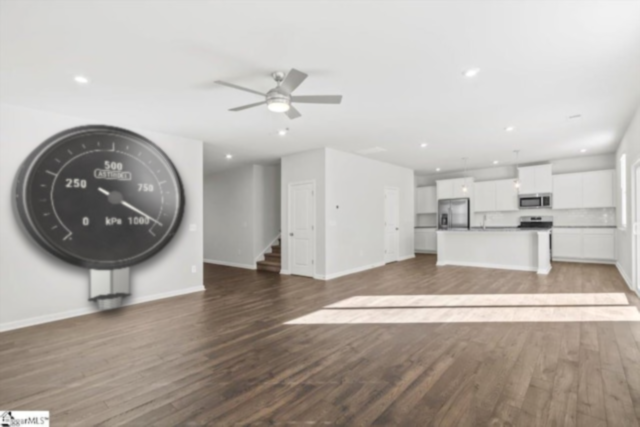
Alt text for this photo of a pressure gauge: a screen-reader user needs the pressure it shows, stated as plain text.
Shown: 950 kPa
